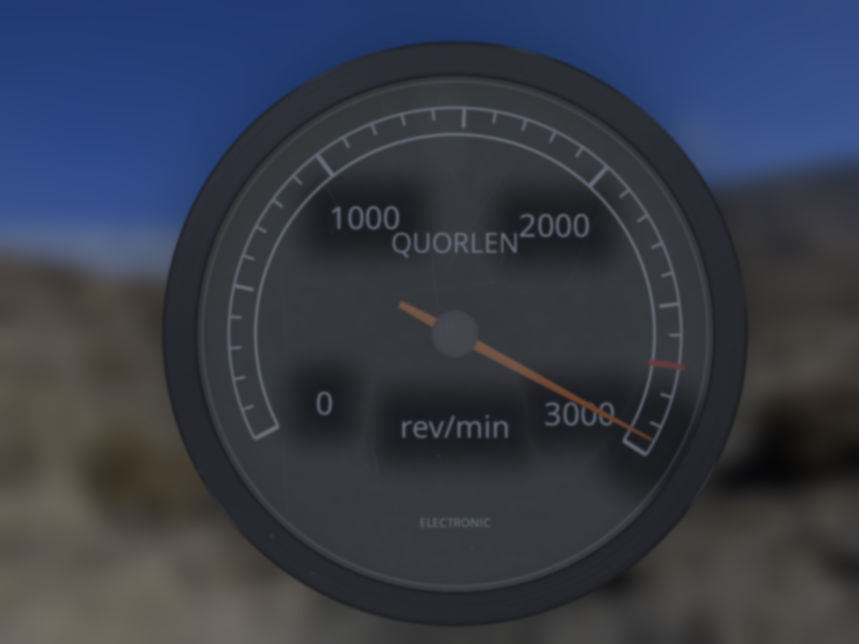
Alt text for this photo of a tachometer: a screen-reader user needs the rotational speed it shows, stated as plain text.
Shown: 2950 rpm
